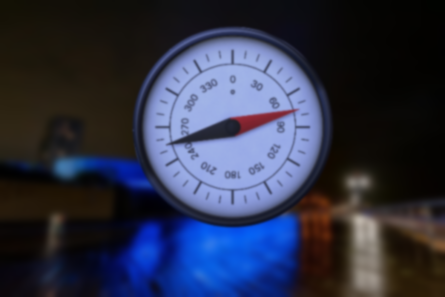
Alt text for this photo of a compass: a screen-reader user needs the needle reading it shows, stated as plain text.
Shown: 75 °
